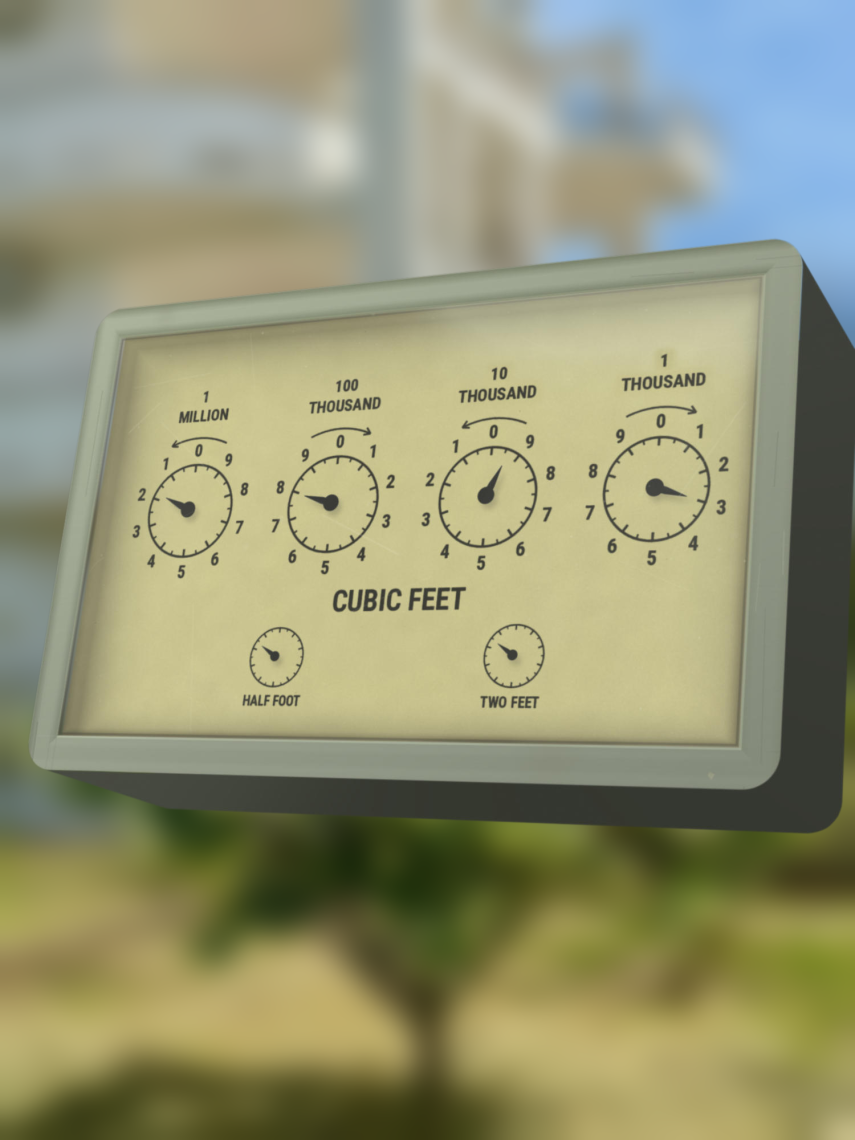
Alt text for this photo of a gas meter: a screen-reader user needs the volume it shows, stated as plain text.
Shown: 179300 ft³
